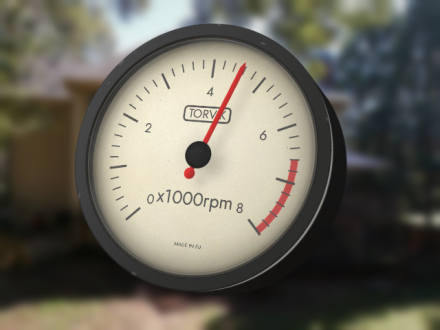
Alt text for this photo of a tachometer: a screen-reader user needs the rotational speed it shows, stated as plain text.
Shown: 4600 rpm
